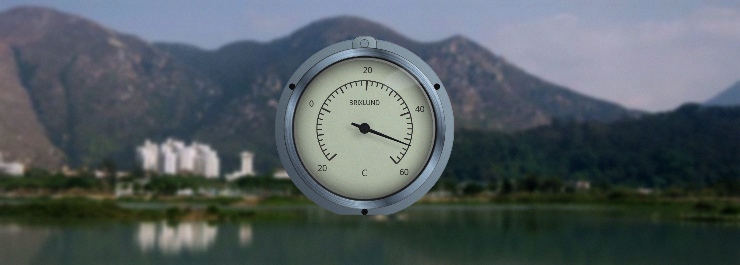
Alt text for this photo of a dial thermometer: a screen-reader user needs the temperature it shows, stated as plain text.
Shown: 52 °C
